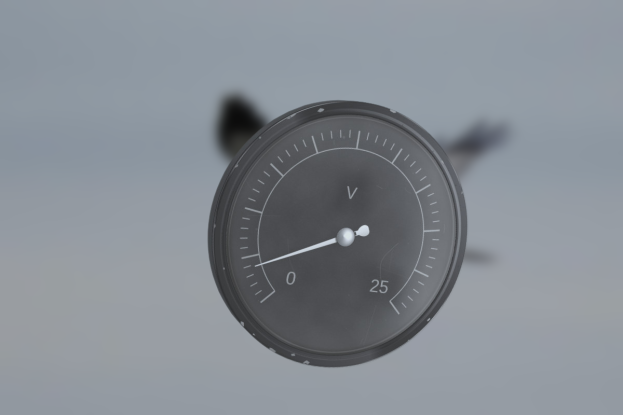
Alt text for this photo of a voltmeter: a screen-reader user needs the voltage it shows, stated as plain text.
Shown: 2 V
